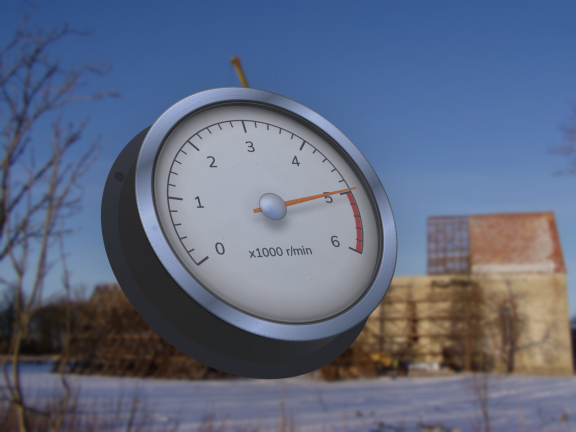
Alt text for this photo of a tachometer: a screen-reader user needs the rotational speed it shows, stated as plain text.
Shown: 5000 rpm
